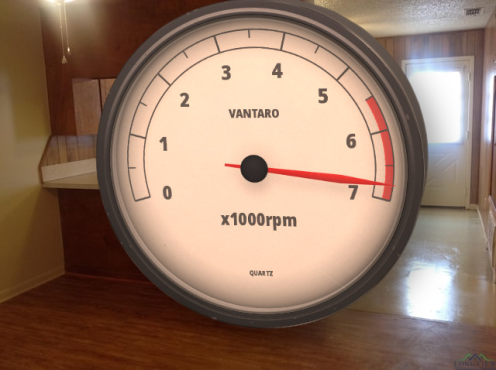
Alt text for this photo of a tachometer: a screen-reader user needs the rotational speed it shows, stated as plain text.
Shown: 6750 rpm
